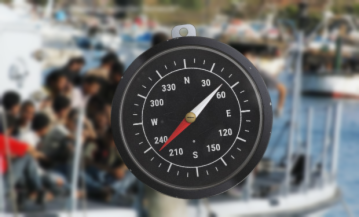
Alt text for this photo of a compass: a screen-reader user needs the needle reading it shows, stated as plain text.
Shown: 230 °
